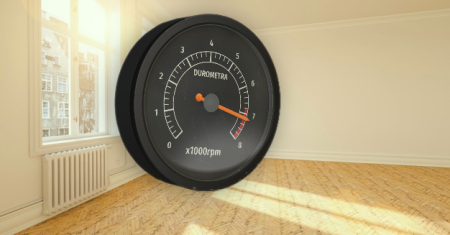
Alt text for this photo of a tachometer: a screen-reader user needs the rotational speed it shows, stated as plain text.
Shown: 7200 rpm
